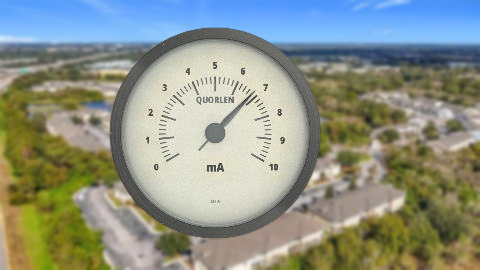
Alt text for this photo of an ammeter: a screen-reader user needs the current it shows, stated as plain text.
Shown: 6.8 mA
